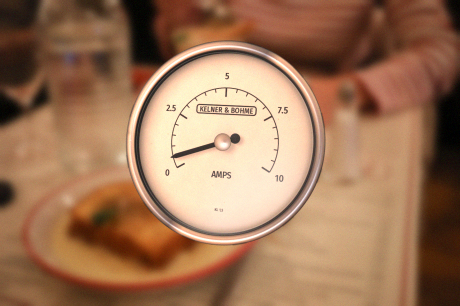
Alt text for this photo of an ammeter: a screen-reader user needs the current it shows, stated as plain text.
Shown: 0.5 A
